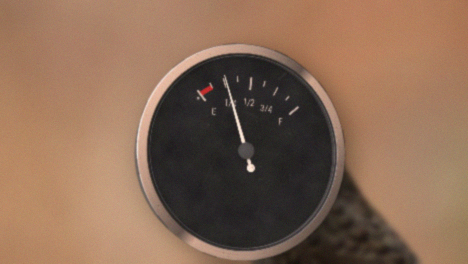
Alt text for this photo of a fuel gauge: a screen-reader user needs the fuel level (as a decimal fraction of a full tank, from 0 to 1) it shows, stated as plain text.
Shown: 0.25
